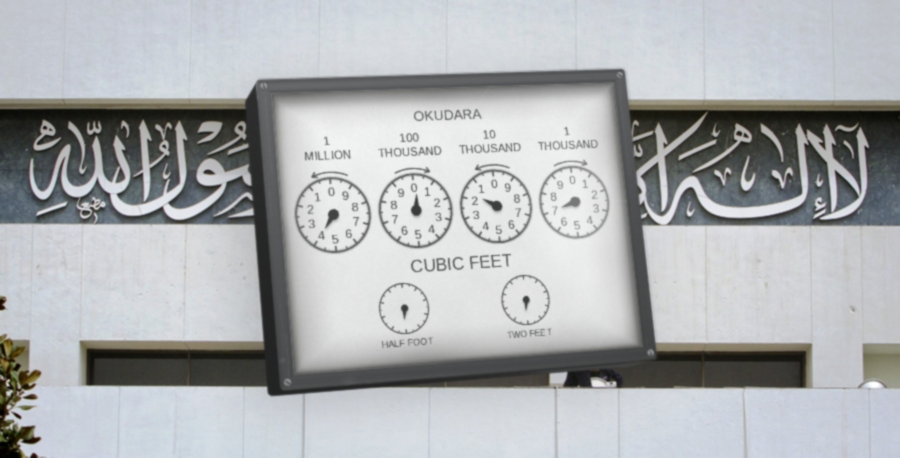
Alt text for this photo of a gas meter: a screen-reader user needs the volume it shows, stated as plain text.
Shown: 401700 ft³
